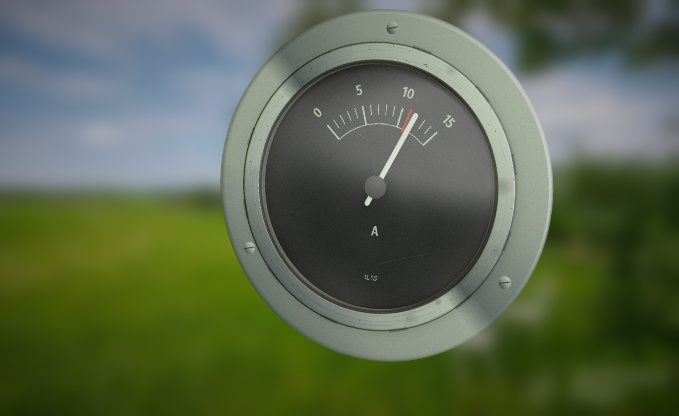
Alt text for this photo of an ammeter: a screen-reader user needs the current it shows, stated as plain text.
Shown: 12 A
